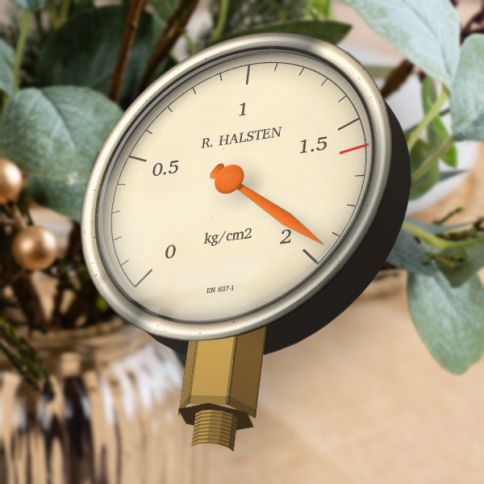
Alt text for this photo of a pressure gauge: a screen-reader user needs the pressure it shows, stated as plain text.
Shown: 1.95 kg/cm²
